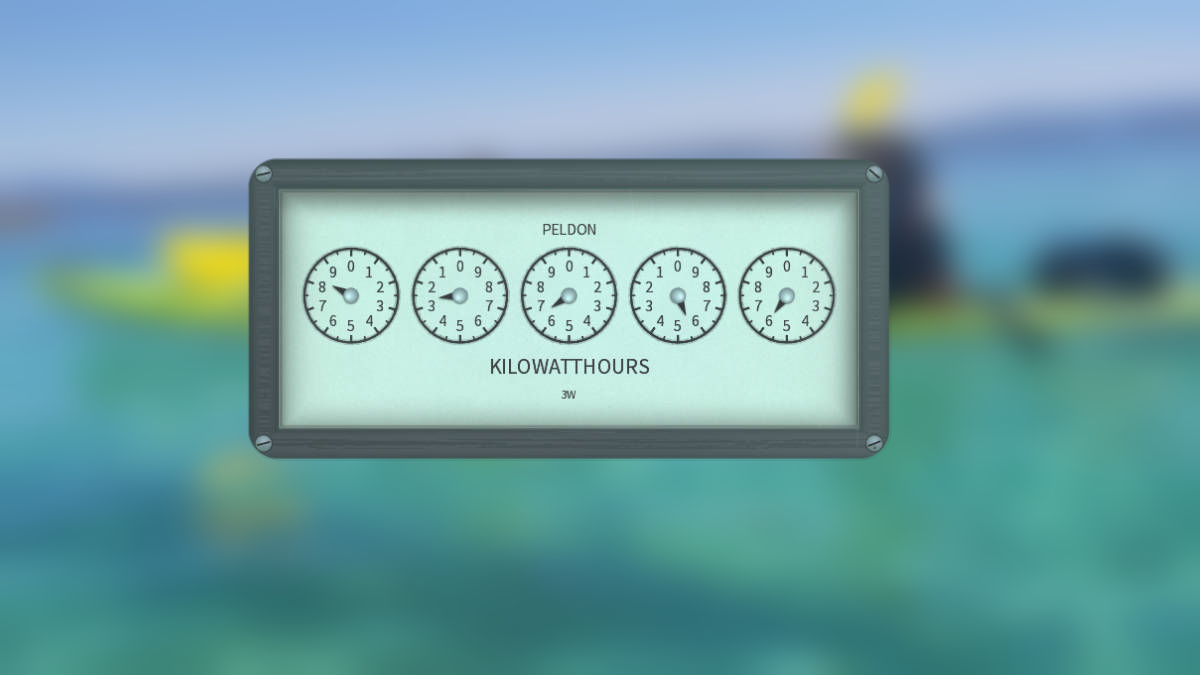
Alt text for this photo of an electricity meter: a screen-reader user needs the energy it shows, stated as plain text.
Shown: 82656 kWh
